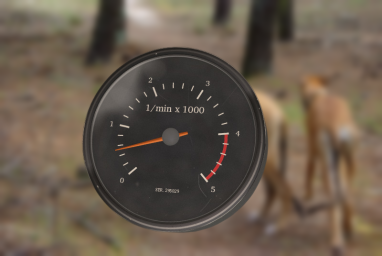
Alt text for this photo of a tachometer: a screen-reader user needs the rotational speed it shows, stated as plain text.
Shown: 500 rpm
